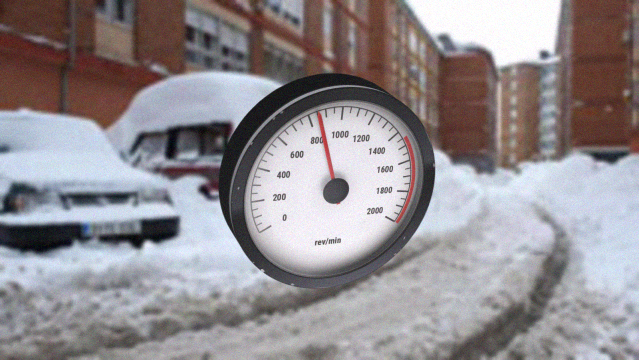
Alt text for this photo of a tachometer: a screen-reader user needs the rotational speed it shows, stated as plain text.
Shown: 850 rpm
